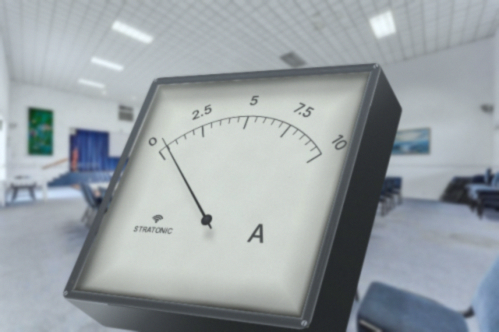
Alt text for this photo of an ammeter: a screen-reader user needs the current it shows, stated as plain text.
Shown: 0.5 A
